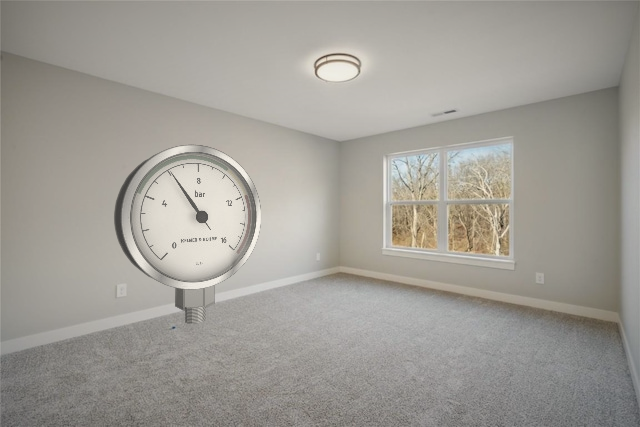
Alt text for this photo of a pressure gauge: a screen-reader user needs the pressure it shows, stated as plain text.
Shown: 6 bar
